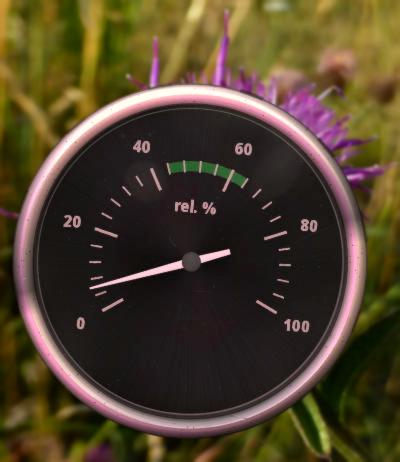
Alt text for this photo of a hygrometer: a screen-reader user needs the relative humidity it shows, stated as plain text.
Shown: 6 %
